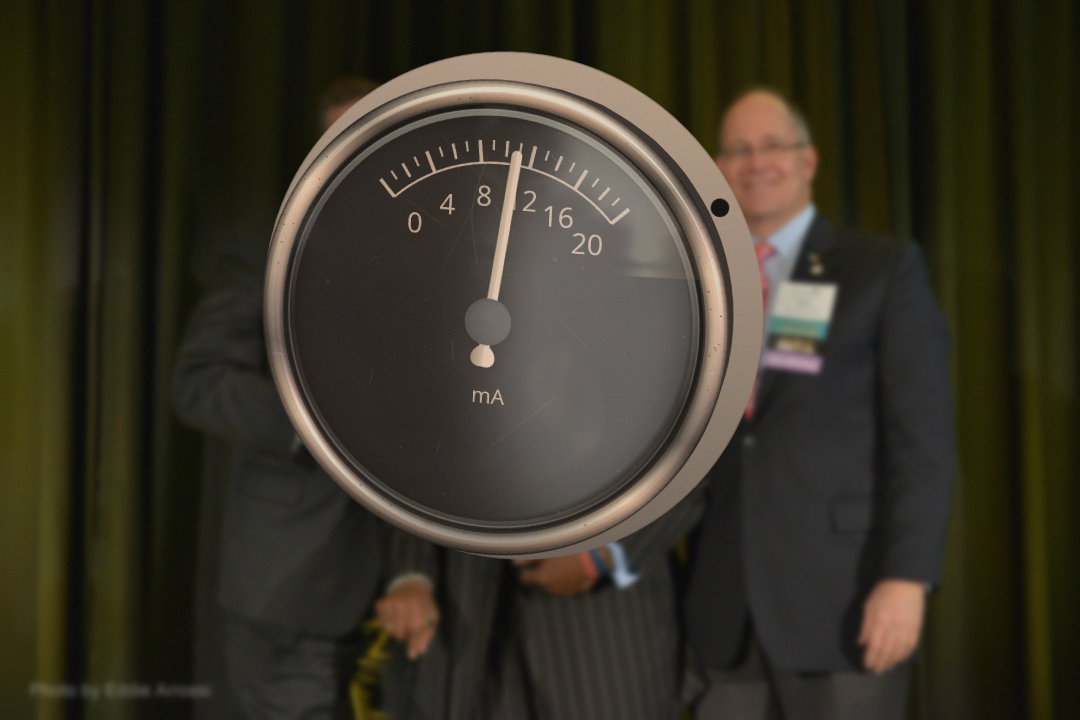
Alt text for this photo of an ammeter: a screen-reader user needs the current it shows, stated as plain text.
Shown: 11 mA
